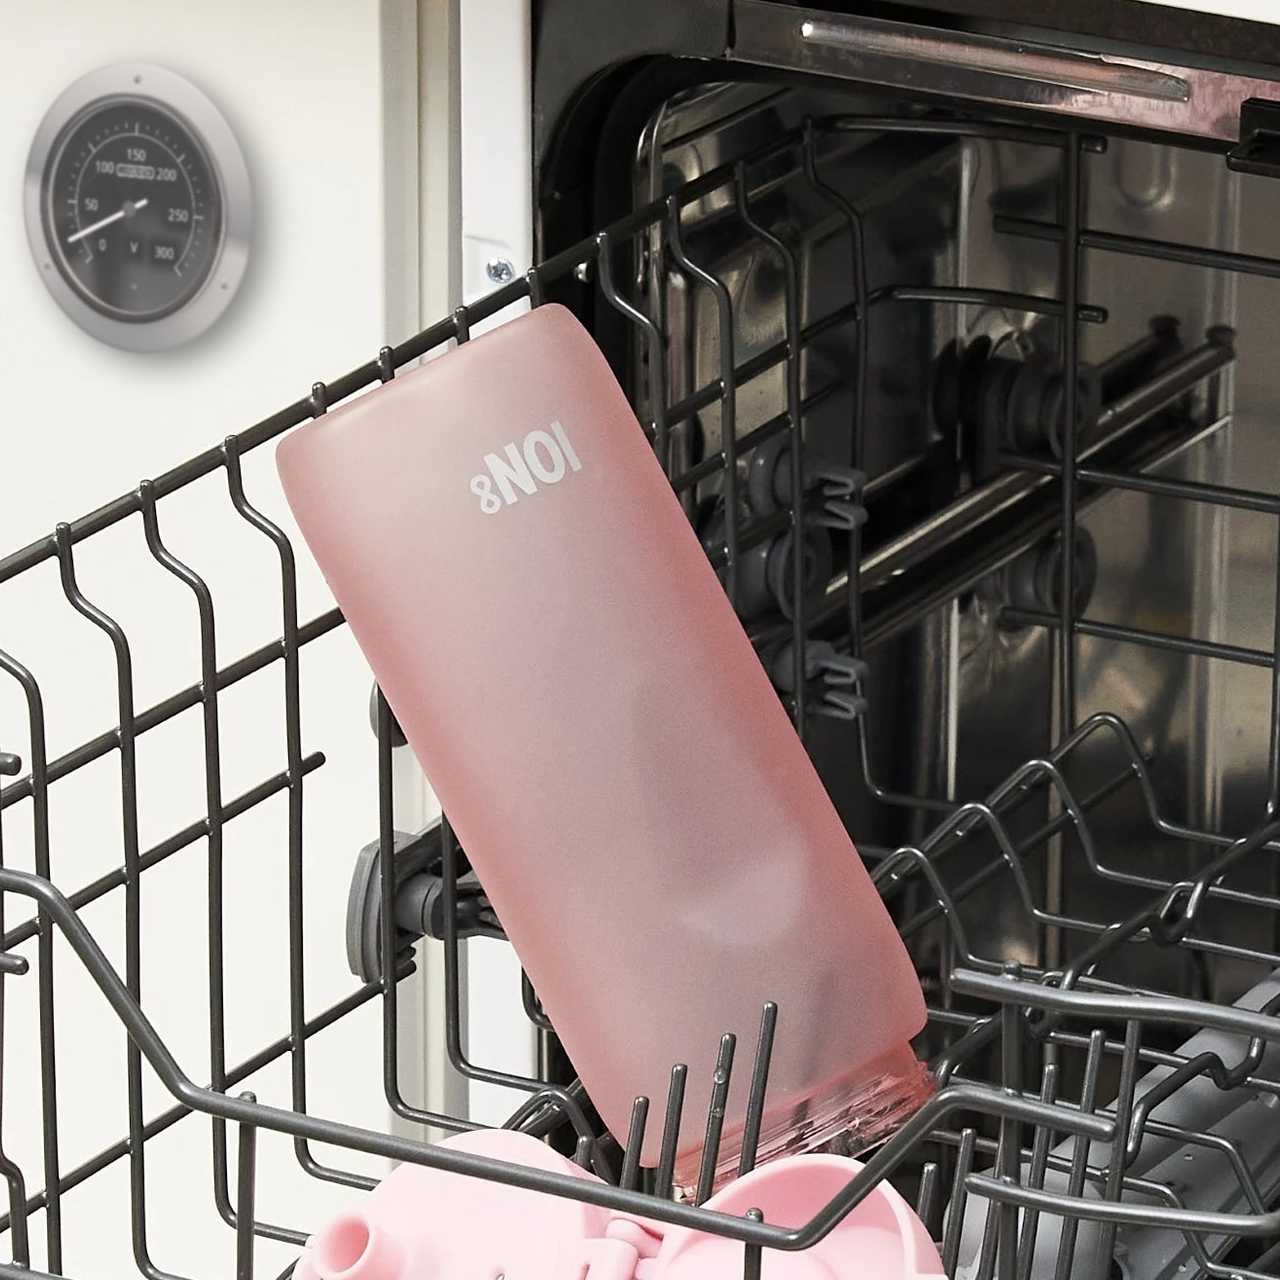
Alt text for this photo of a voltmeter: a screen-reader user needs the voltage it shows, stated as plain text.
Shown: 20 V
